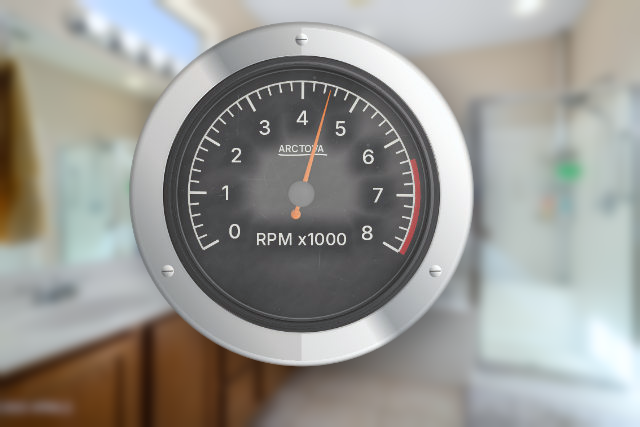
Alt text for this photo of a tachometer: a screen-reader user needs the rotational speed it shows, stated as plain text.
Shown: 4500 rpm
